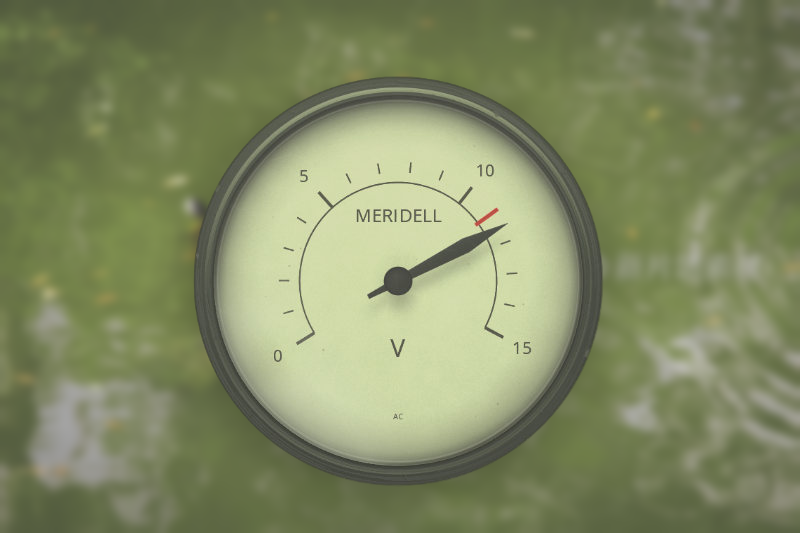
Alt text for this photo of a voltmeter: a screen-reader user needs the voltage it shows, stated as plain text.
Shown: 11.5 V
